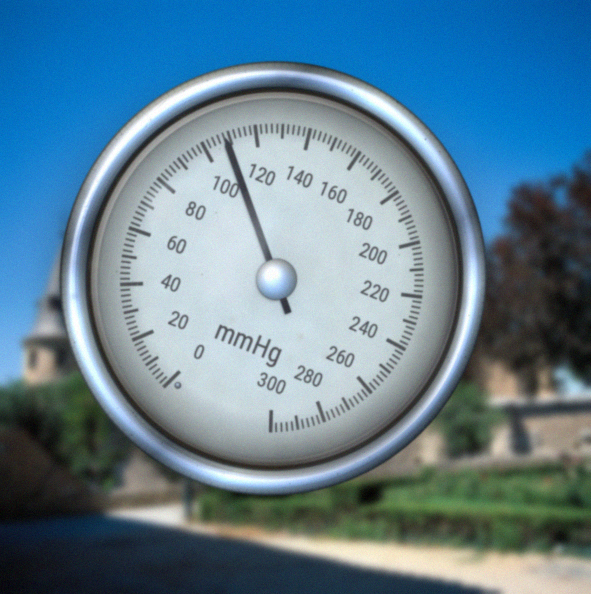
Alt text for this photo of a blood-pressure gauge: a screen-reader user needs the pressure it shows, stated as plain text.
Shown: 108 mmHg
